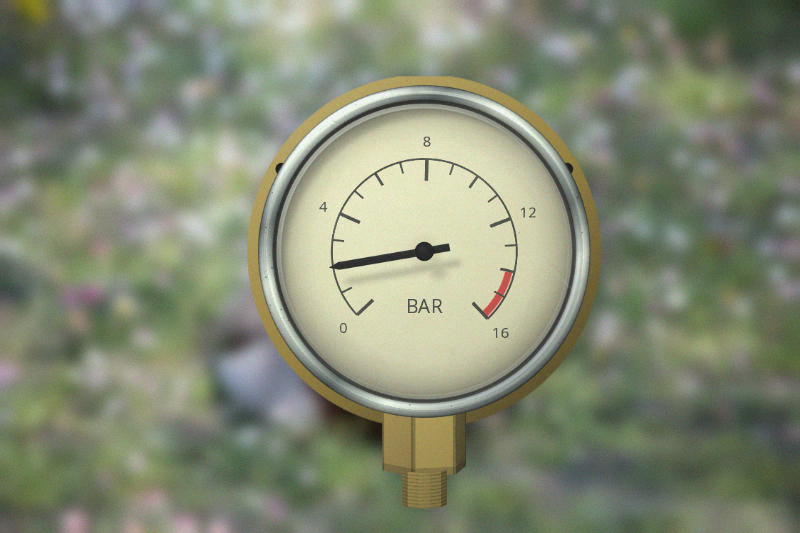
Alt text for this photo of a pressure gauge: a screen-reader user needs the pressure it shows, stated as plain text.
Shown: 2 bar
